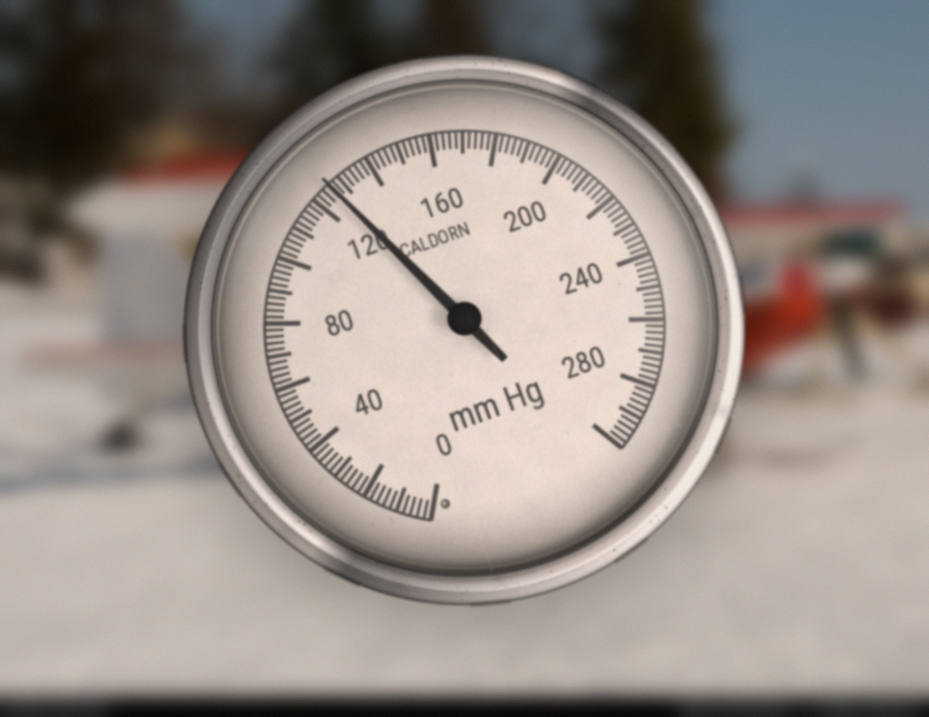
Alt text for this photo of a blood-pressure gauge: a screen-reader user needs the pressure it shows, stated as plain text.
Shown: 126 mmHg
